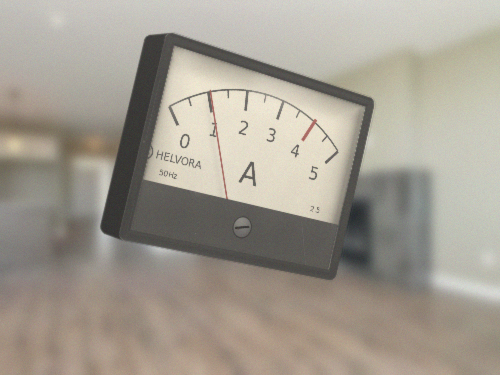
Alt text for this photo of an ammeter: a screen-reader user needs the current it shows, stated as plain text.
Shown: 1 A
